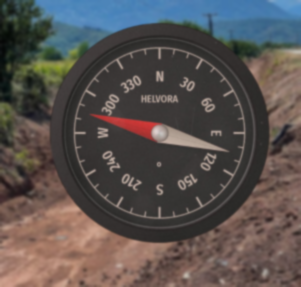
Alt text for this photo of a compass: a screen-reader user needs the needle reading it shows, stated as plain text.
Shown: 285 °
